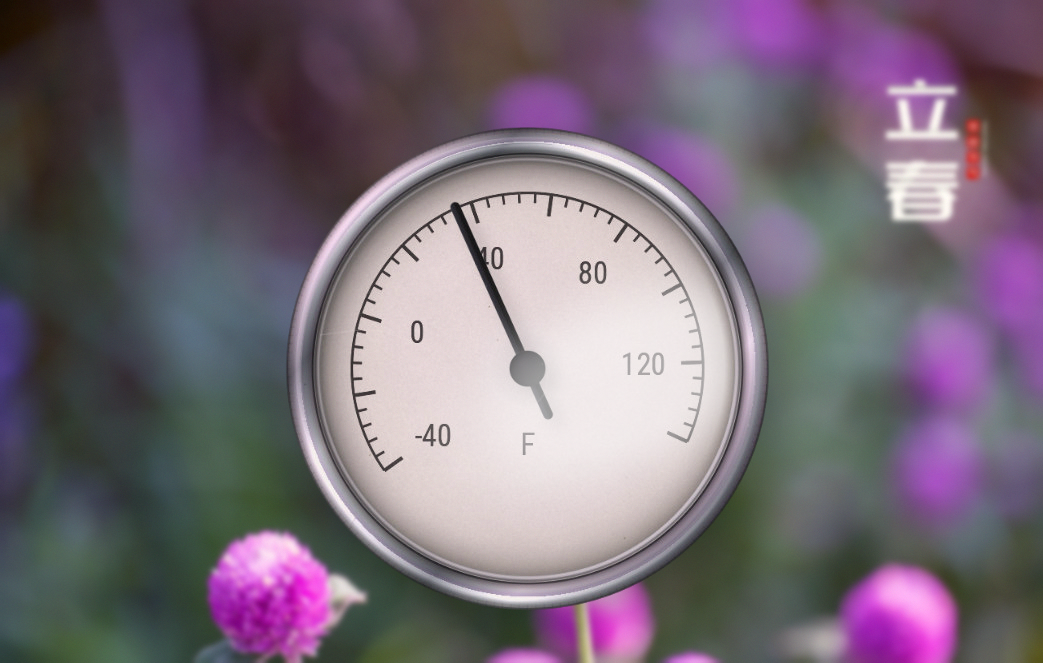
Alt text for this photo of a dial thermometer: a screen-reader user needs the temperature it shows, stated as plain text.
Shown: 36 °F
